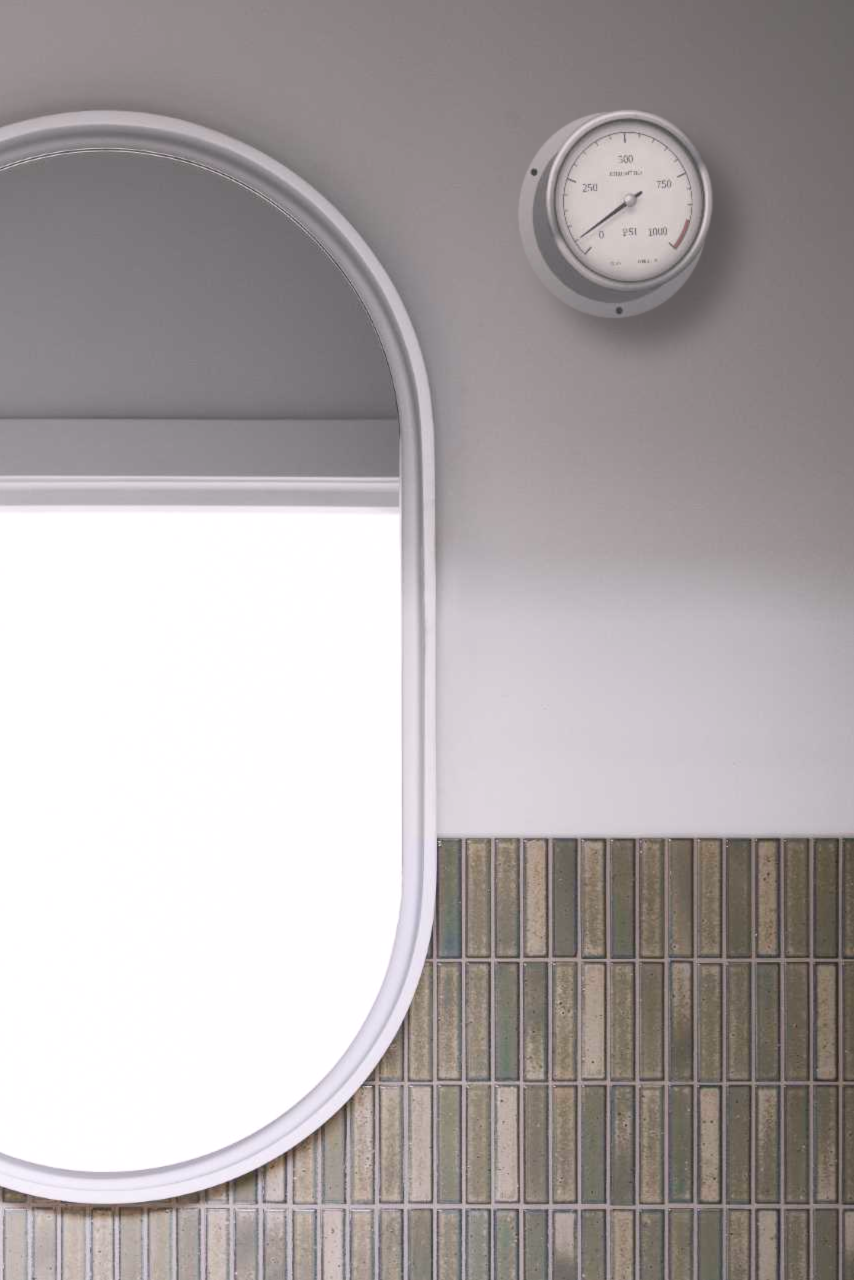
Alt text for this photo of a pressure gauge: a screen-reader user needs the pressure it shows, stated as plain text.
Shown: 50 psi
